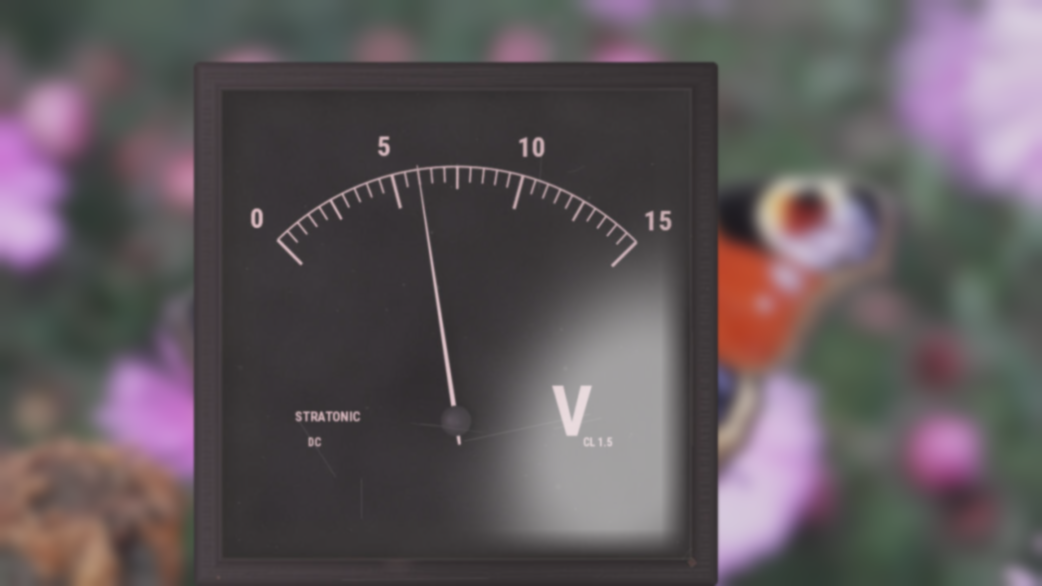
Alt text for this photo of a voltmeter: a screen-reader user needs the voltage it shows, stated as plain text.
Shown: 6 V
